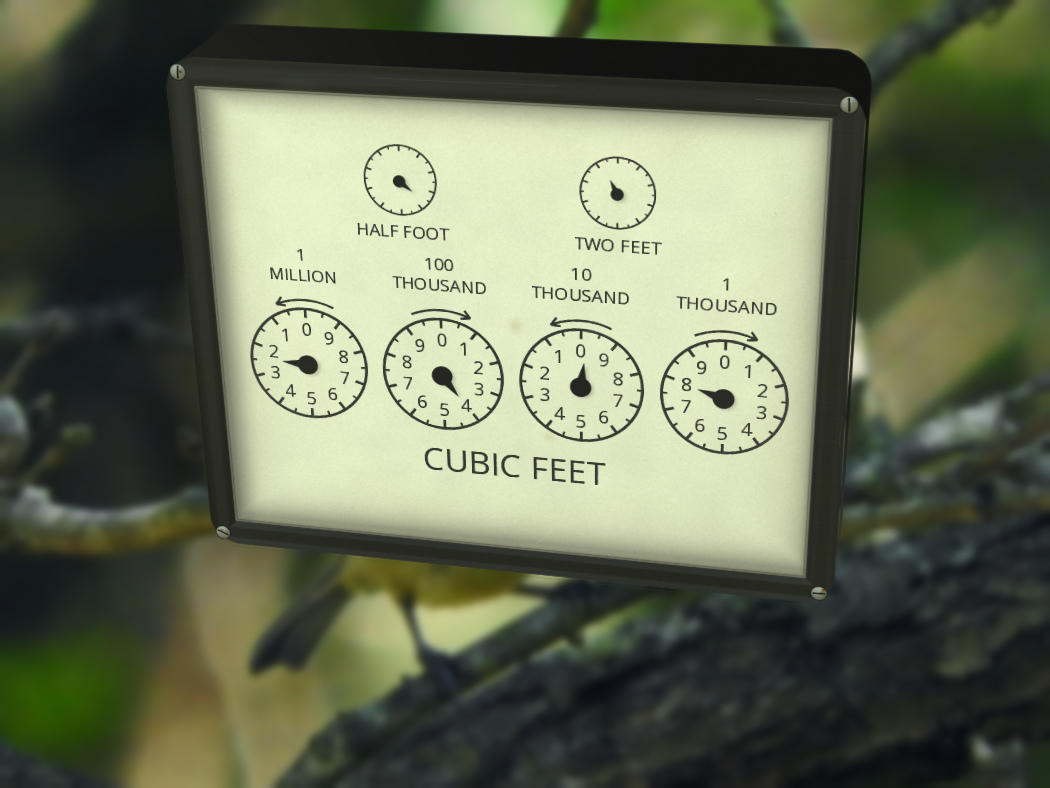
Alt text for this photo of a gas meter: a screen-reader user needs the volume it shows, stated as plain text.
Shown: 239800 ft³
